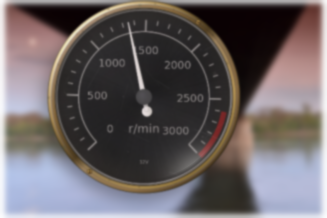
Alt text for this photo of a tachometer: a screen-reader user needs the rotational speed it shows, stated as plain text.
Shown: 1350 rpm
